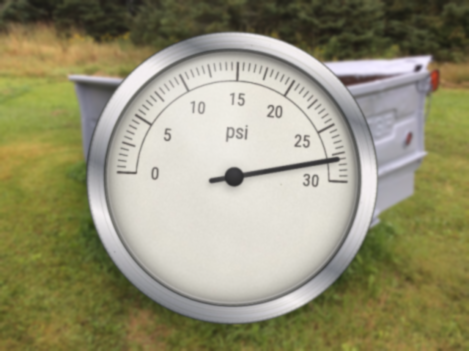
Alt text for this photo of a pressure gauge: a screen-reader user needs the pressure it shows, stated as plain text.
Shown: 28 psi
